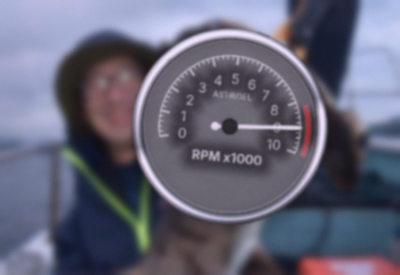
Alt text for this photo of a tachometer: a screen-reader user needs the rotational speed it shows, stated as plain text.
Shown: 9000 rpm
